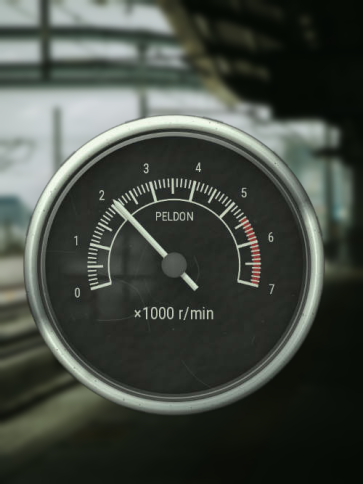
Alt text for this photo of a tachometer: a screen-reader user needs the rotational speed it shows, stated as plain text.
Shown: 2100 rpm
